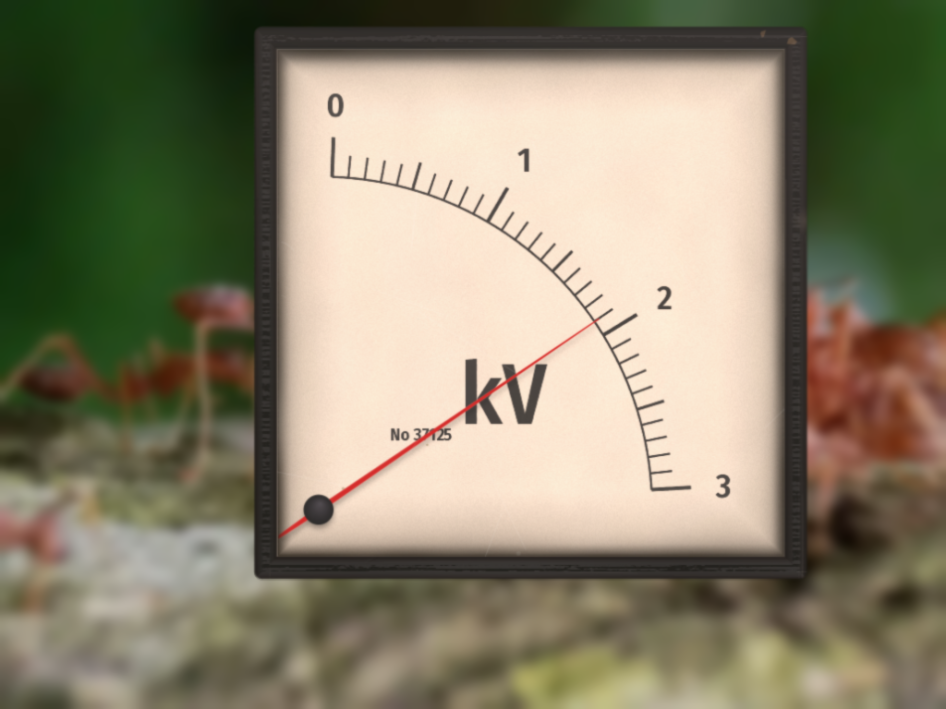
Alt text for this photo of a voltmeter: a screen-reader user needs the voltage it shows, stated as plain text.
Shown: 1.9 kV
